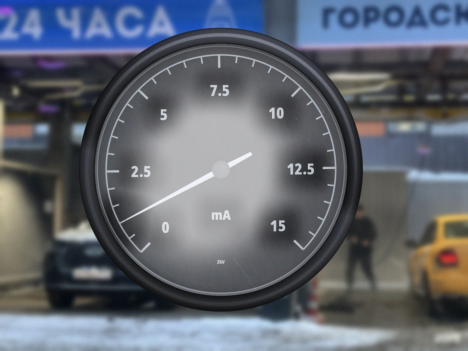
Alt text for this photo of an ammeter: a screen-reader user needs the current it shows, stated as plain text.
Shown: 1 mA
